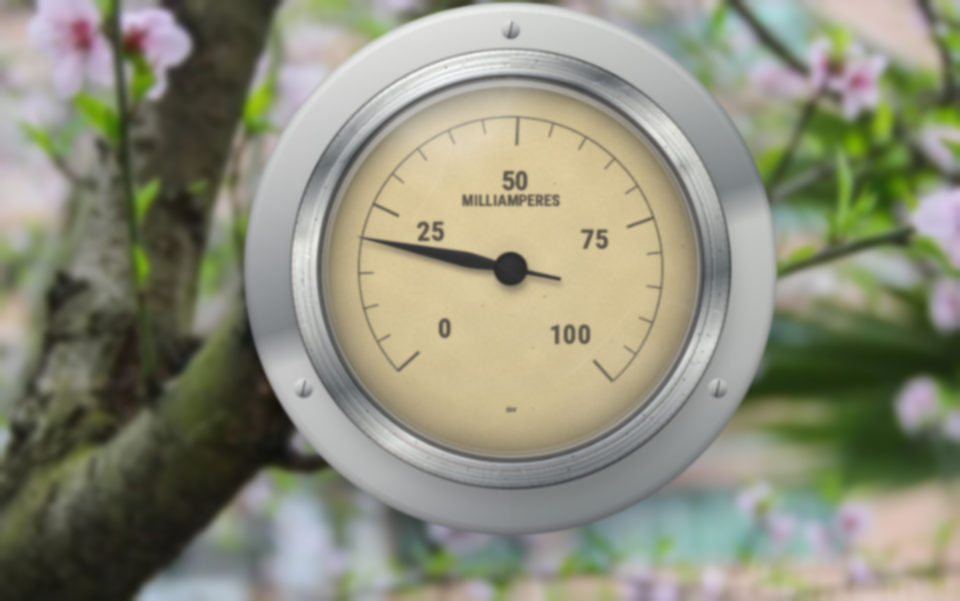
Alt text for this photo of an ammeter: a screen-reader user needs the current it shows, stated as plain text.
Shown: 20 mA
